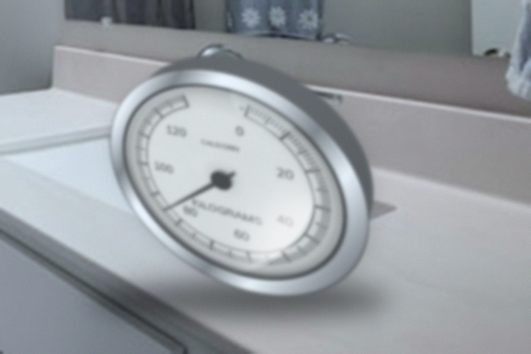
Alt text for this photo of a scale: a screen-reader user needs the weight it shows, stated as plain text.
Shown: 85 kg
